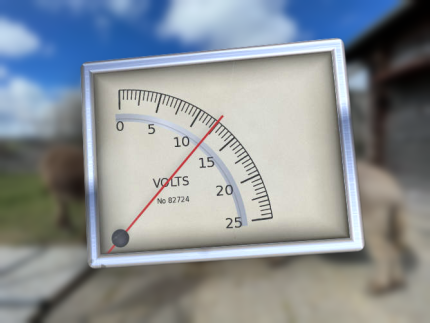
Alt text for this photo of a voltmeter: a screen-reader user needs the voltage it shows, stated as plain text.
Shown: 12.5 V
